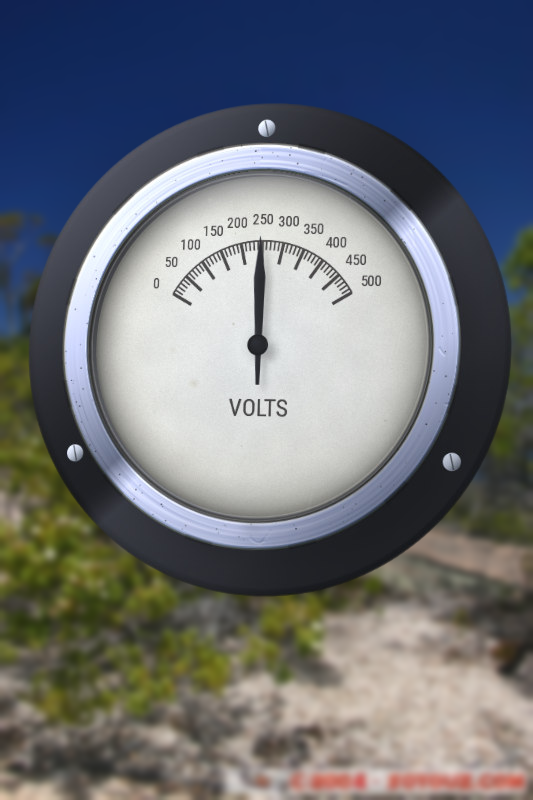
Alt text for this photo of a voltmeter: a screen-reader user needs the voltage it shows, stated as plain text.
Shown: 250 V
